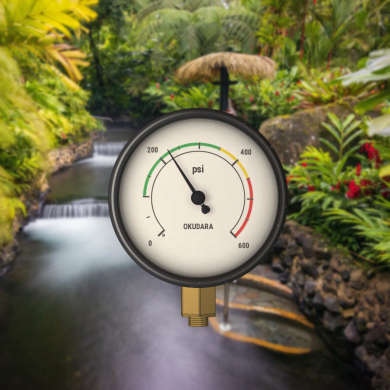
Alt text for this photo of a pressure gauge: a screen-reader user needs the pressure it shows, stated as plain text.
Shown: 225 psi
